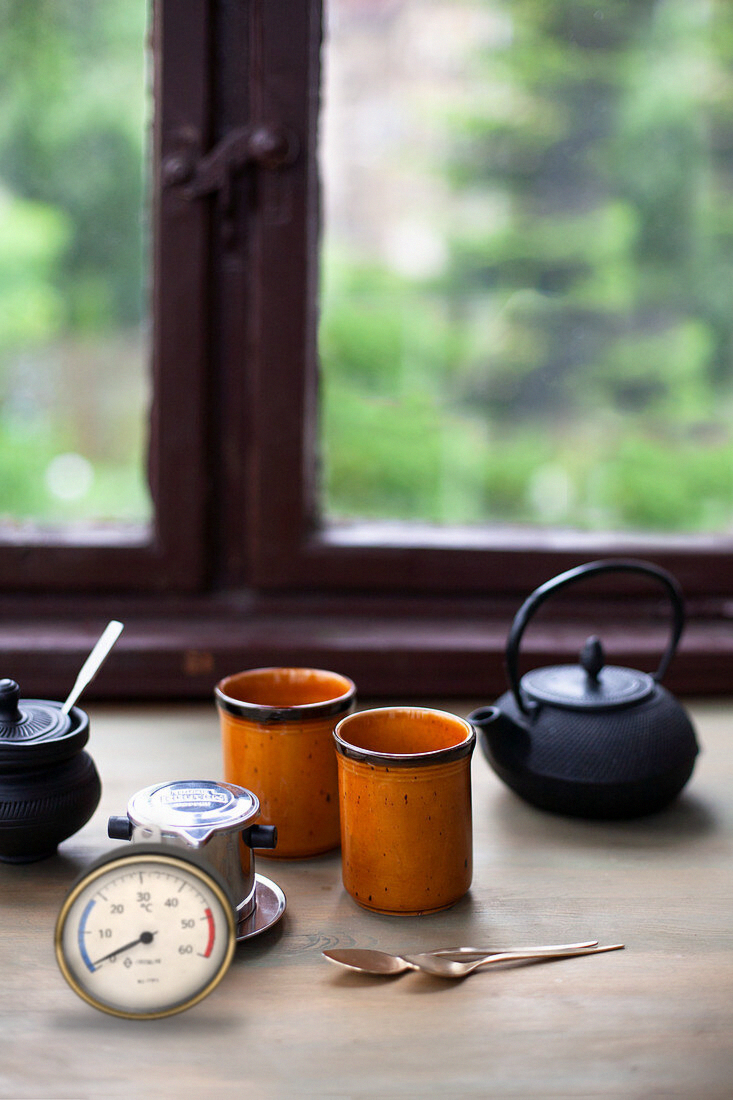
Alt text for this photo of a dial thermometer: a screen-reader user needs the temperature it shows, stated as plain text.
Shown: 2 °C
